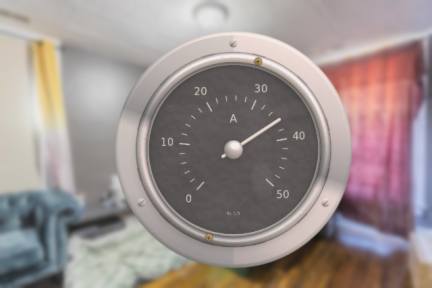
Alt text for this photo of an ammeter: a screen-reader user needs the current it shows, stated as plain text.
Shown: 36 A
